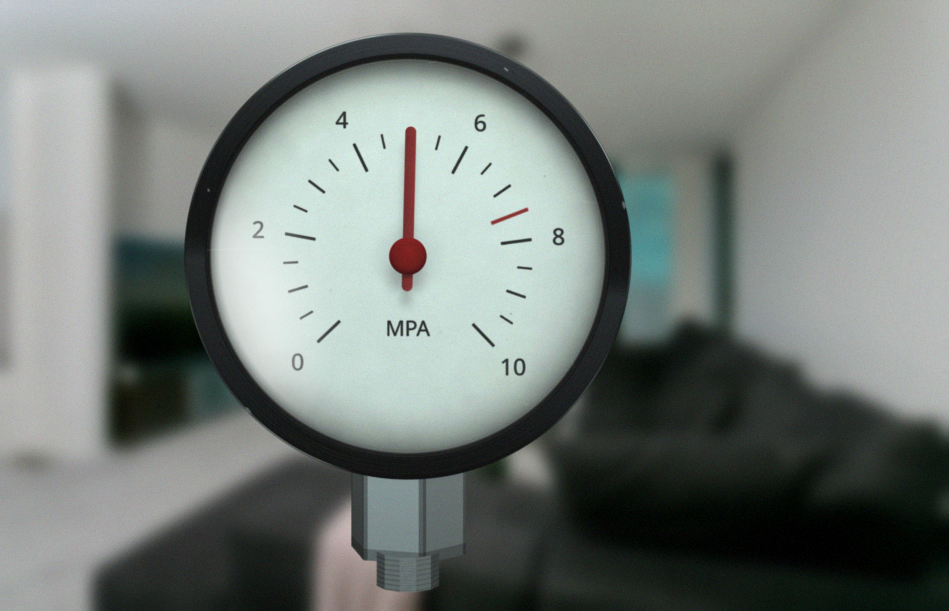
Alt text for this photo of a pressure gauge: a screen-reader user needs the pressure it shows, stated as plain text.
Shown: 5 MPa
